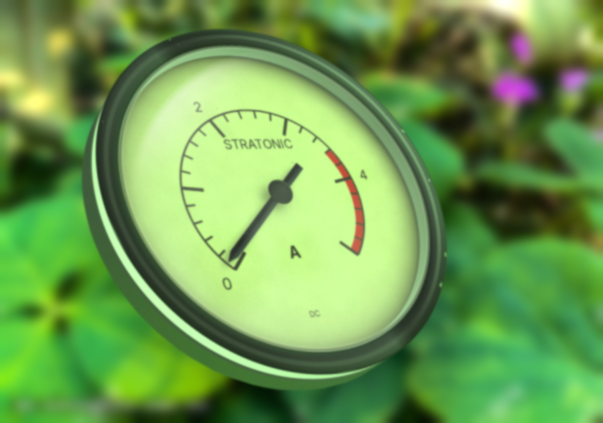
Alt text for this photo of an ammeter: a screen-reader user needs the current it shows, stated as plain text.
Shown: 0.1 A
